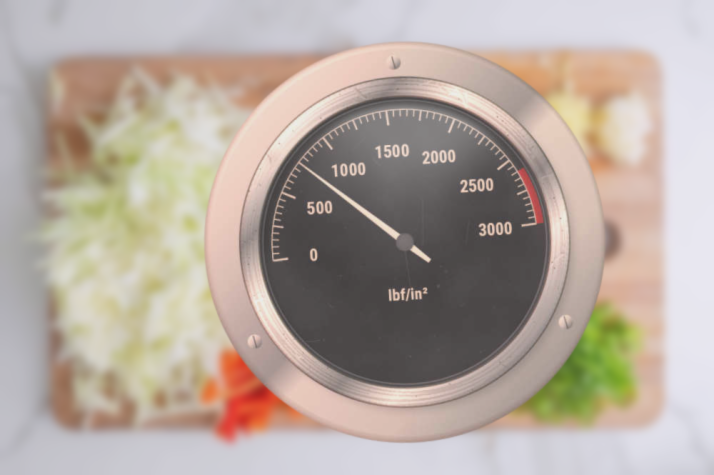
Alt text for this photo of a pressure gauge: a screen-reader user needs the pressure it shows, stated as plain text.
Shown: 750 psi
